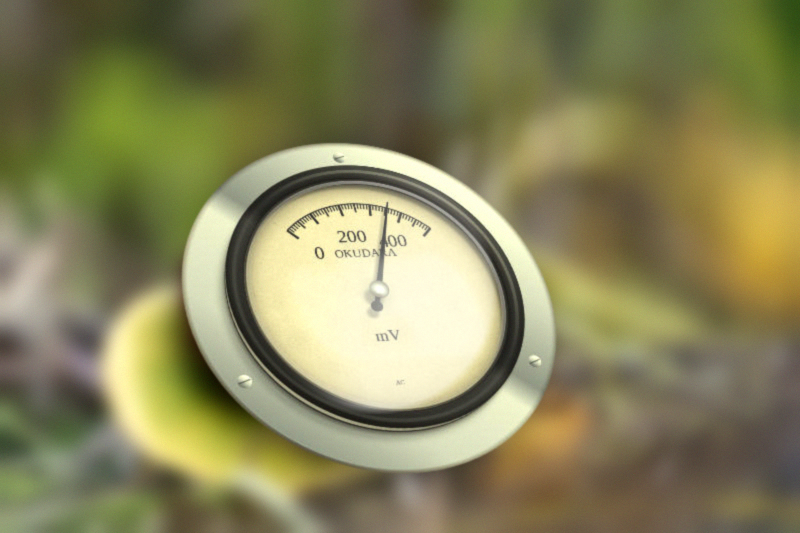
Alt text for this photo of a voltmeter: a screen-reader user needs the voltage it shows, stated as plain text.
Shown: 350 mV
